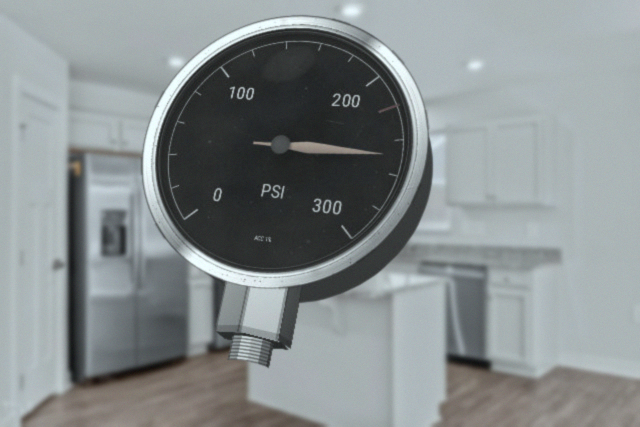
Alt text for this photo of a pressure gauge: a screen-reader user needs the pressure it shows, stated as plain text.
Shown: 250 psi
